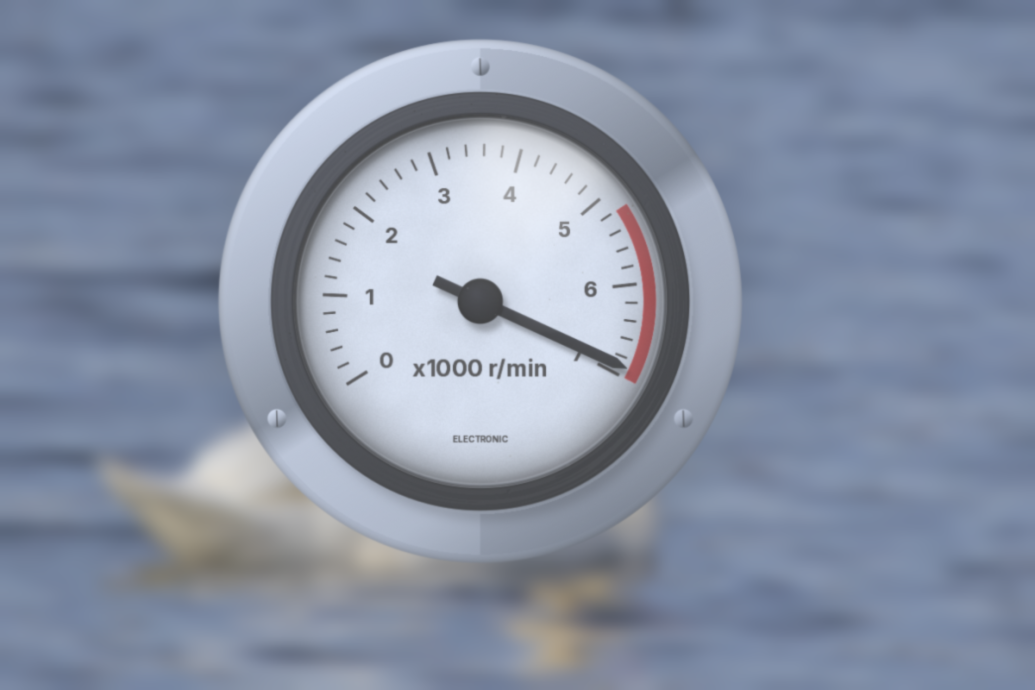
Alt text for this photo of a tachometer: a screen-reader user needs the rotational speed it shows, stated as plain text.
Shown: 6900 rpm
